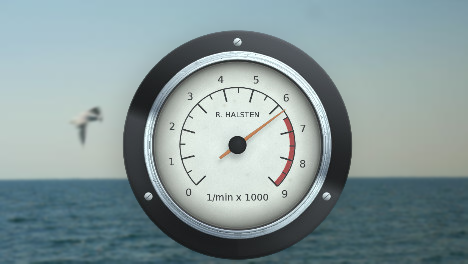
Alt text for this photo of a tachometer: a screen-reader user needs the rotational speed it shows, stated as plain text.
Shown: 6250 rpm
